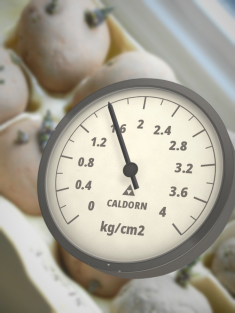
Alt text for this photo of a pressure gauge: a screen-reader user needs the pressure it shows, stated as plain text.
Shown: 1.6 kg/cm²
